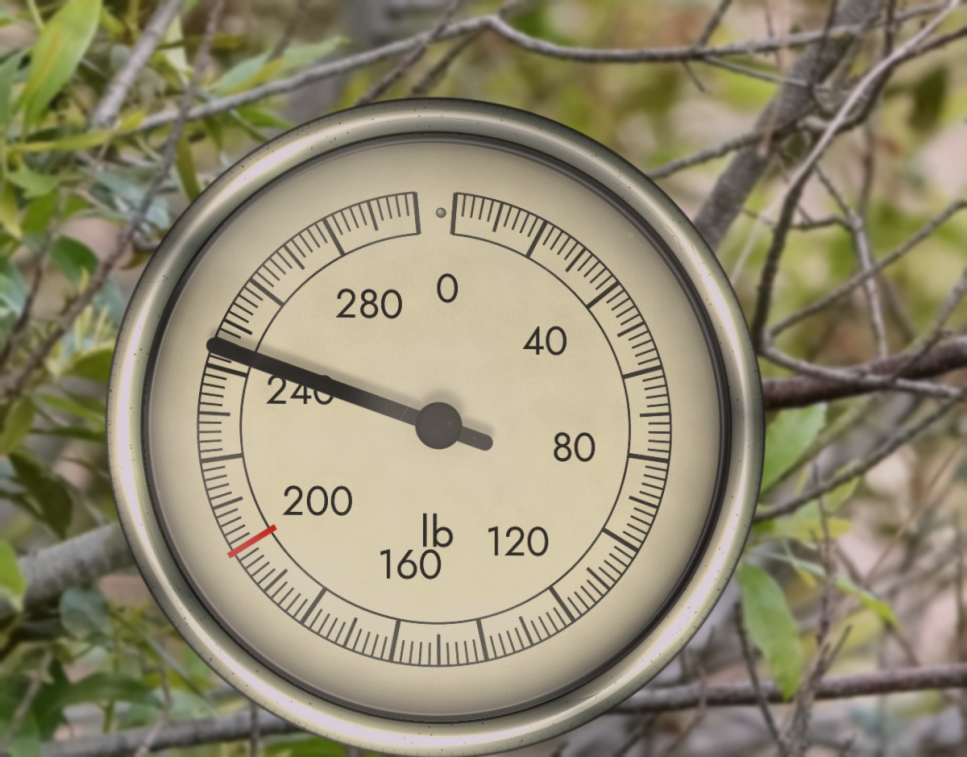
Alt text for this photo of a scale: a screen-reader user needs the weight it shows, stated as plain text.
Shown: 244 lb
